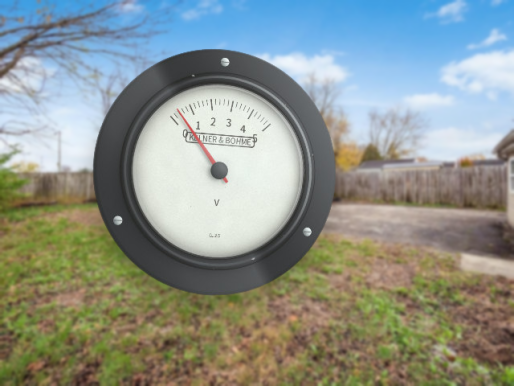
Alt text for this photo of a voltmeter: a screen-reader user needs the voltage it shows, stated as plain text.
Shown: 0.4 V
